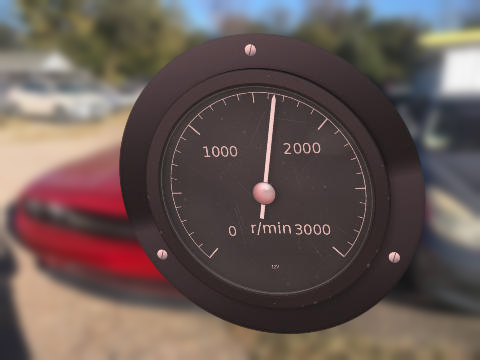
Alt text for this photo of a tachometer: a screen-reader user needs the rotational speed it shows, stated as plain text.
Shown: 1650 rpm
